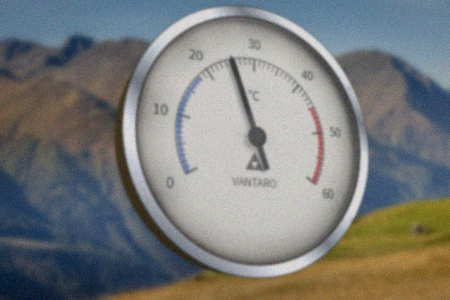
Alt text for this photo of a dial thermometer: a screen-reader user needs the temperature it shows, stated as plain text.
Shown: 25 °C
